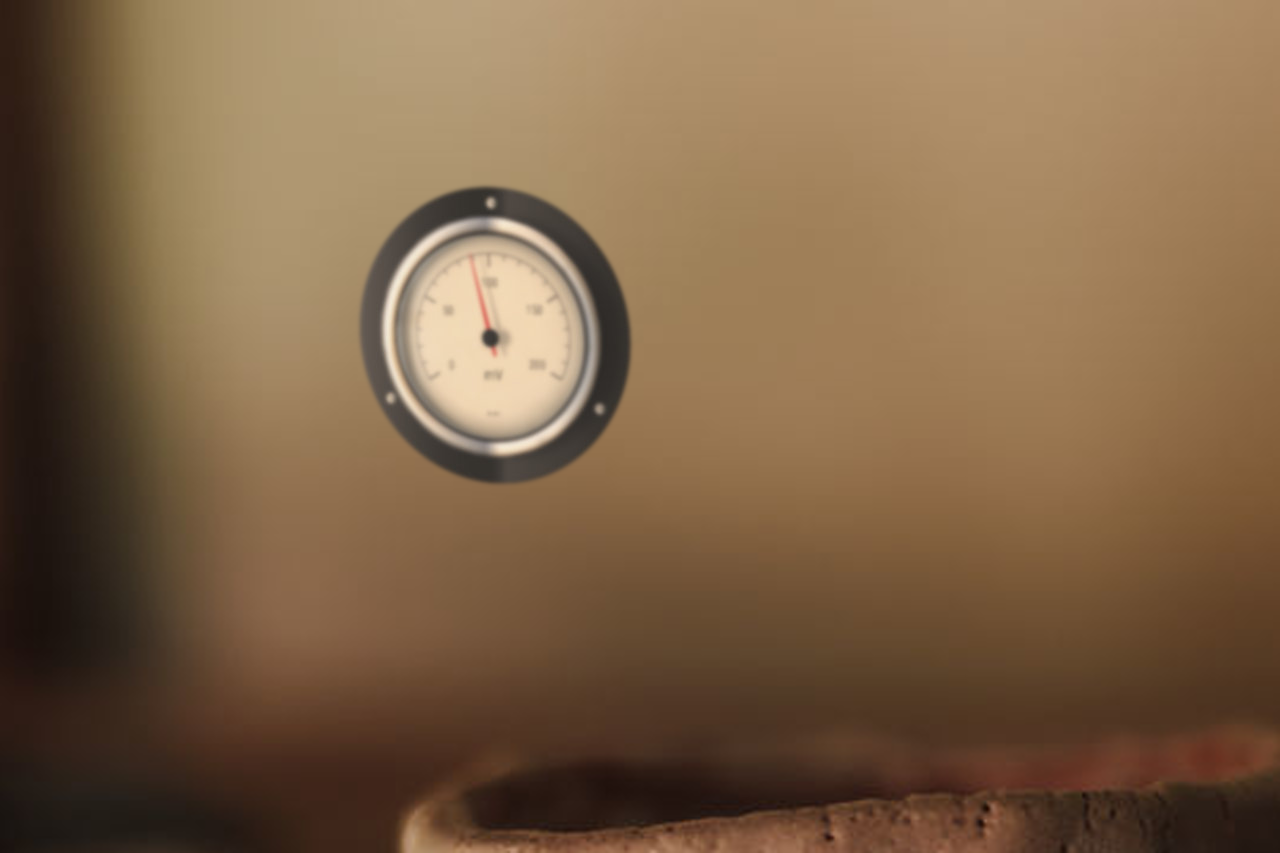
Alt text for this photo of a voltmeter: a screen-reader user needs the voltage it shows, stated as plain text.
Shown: 90 mV
